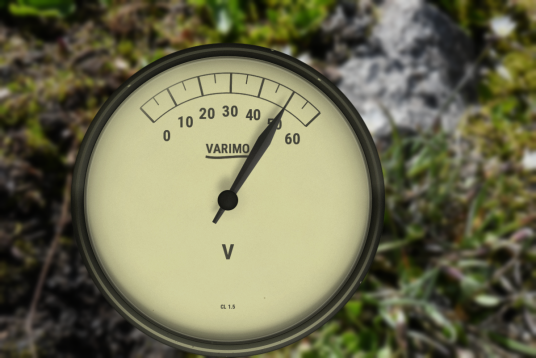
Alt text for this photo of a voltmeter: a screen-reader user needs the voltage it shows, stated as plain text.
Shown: 50 V
